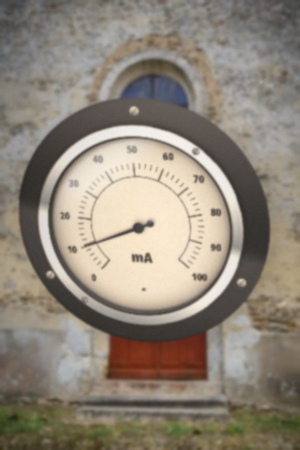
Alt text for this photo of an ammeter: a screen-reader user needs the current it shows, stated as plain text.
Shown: 10 mA
